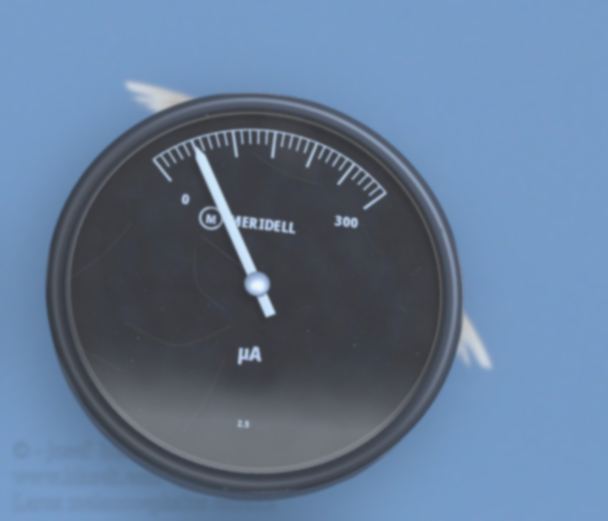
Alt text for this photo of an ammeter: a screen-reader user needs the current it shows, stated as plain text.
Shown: 50 µA
